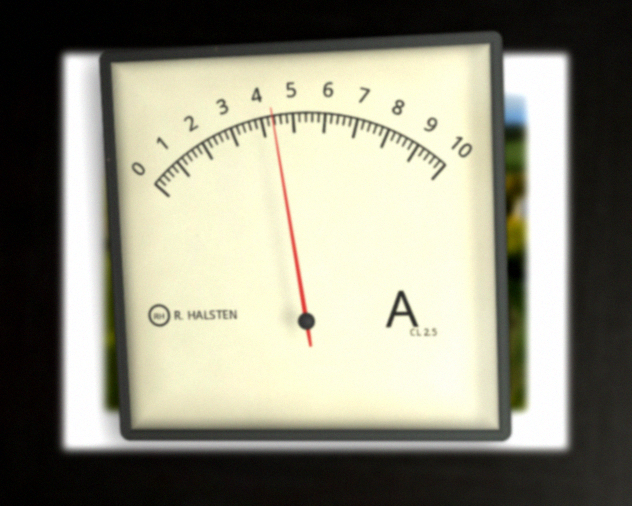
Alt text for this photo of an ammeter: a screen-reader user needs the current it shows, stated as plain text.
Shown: 4.4 A
